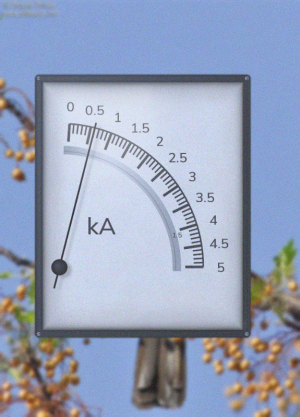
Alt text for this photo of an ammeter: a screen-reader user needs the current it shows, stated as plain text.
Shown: 0.6 kA
